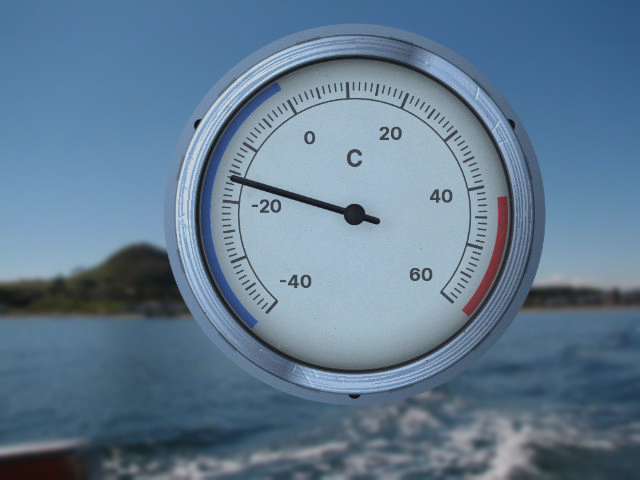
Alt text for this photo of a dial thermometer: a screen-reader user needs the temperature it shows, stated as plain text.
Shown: -16 °C
